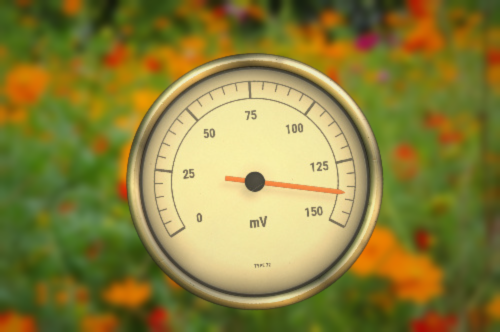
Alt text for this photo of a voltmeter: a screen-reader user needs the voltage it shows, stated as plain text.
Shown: 137.5 mV
